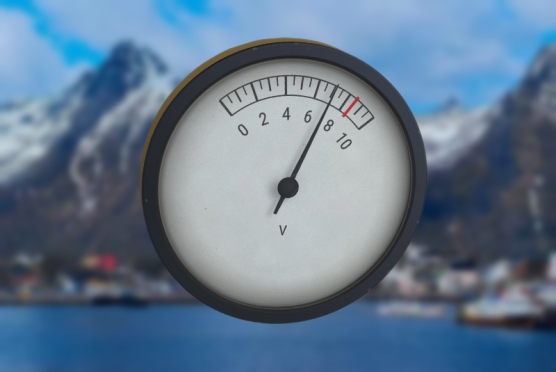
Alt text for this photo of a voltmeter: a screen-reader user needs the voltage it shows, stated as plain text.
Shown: 7 V
